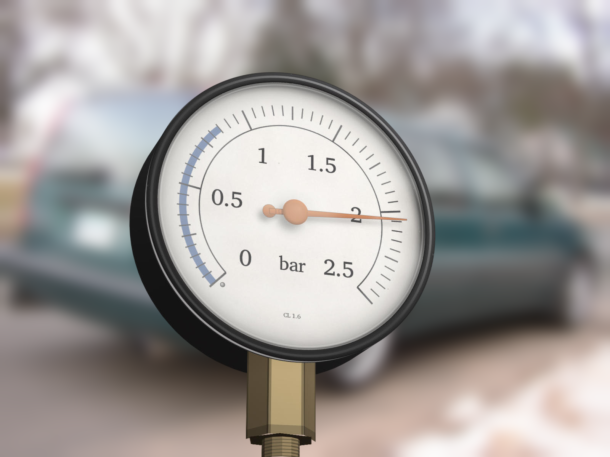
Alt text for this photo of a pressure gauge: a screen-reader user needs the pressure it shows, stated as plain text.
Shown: 2.05 bar
